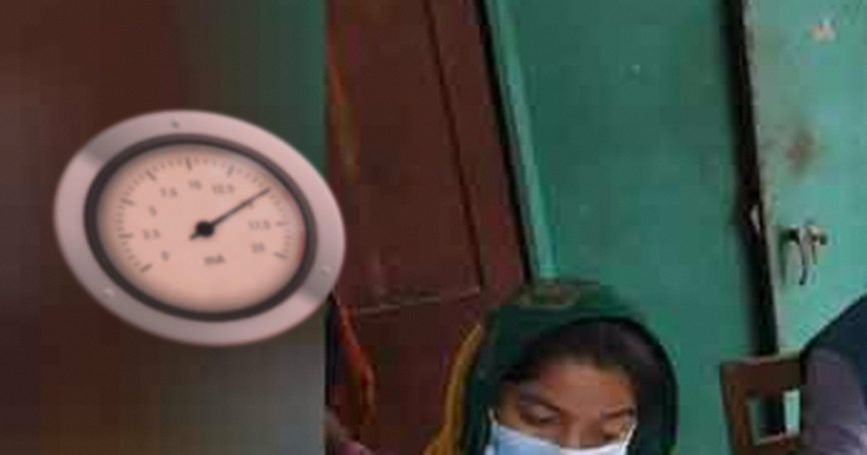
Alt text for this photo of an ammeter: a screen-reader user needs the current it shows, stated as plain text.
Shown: 15 mA
